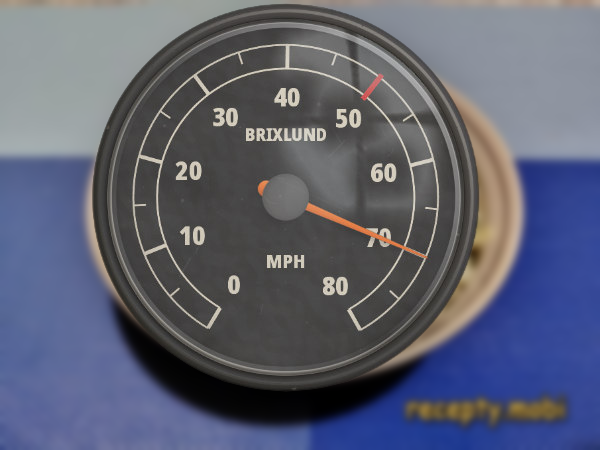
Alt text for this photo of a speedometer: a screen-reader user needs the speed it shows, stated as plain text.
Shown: 70 mph
